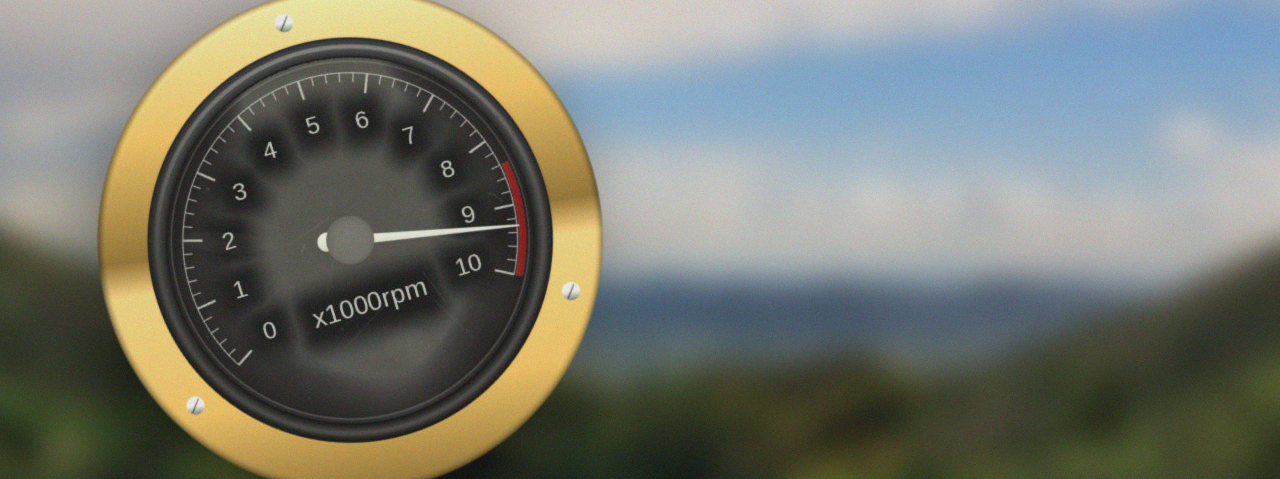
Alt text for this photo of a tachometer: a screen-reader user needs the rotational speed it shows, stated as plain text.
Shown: 9300 rpm
